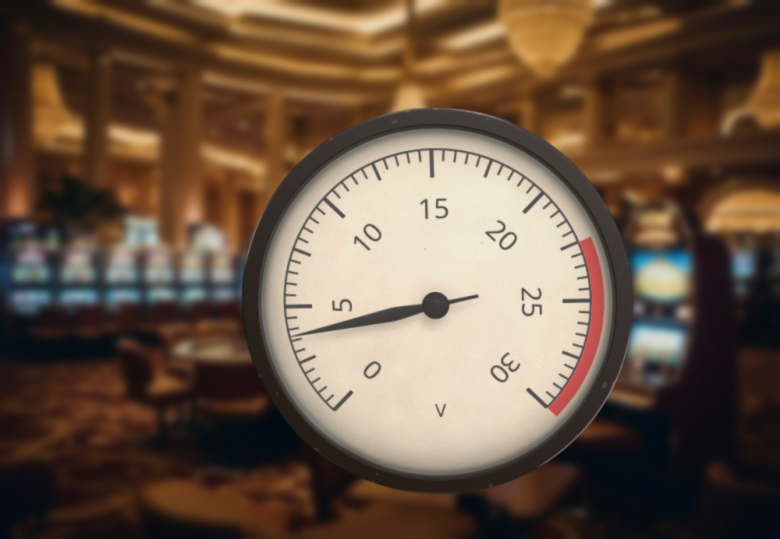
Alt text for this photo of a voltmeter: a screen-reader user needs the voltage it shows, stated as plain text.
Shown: 3.75 V
